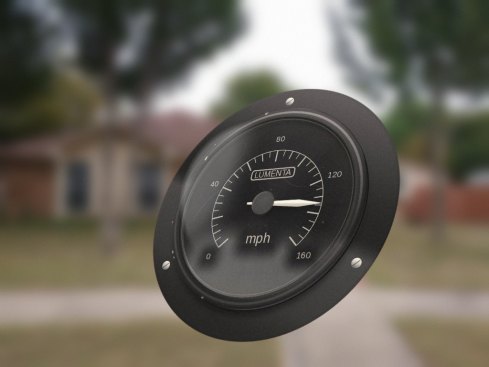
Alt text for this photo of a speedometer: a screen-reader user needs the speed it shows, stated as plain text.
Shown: 135 mph
